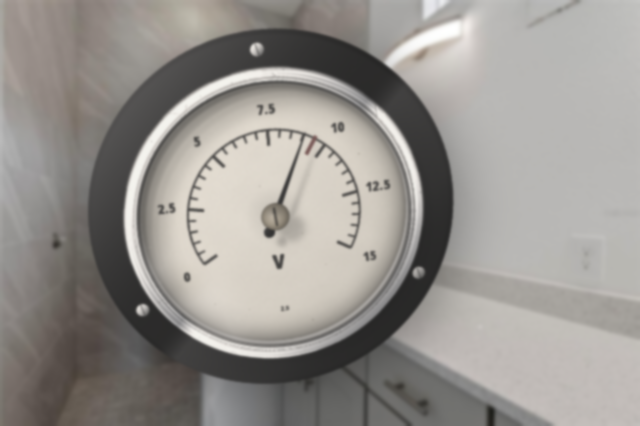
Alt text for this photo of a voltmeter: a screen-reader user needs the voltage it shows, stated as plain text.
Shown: 9 V
